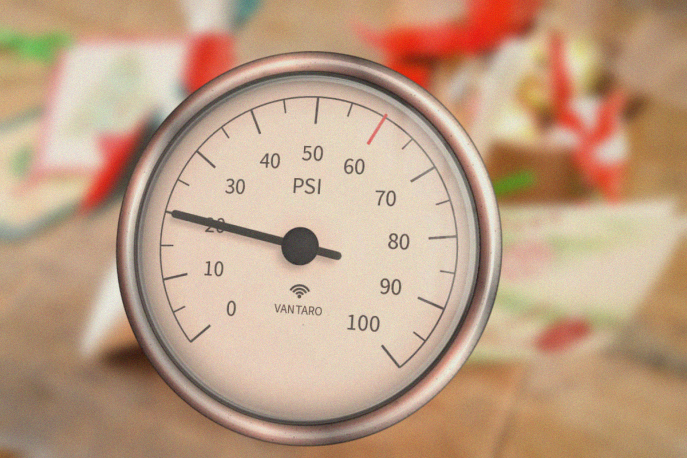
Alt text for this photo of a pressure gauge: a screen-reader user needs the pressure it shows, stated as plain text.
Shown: 20 psi
